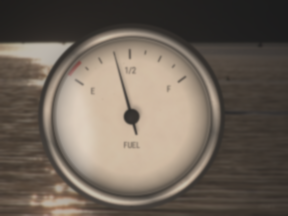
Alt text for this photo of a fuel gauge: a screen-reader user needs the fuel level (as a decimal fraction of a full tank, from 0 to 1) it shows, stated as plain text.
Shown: 0.375
